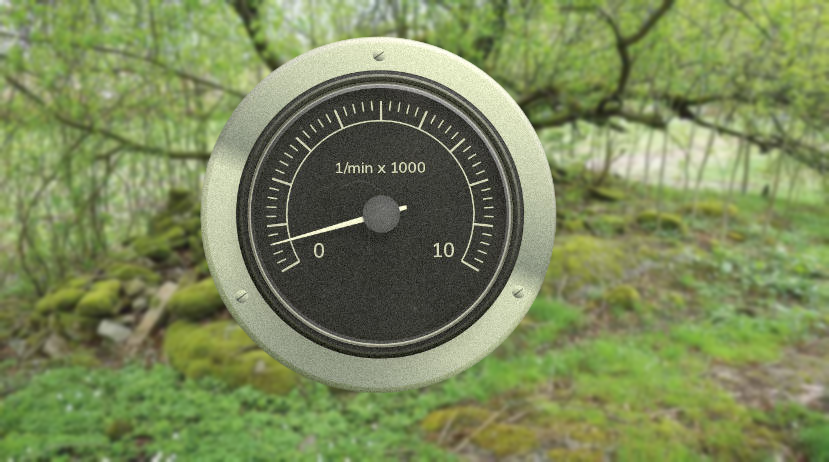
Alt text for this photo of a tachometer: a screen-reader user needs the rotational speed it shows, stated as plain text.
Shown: 600 rpm
